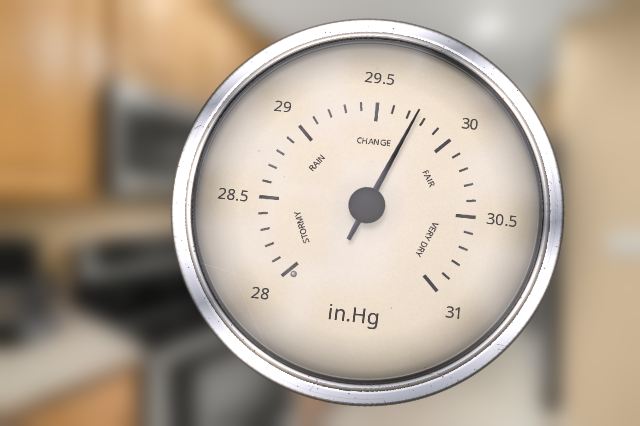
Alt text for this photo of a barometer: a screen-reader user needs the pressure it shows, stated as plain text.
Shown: 29.75 inHg
